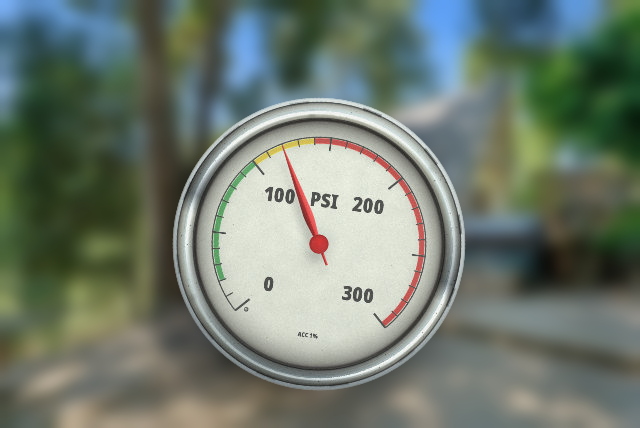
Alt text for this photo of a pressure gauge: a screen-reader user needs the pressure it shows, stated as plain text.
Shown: 120 psi
